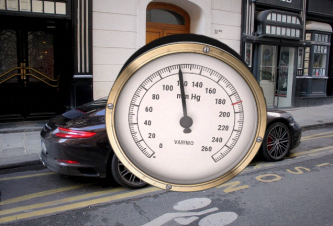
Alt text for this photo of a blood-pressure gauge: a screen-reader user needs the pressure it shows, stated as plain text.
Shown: 120 mmHg
